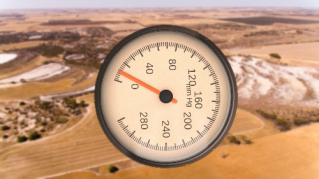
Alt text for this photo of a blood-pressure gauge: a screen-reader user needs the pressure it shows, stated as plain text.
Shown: 10 mmHg
